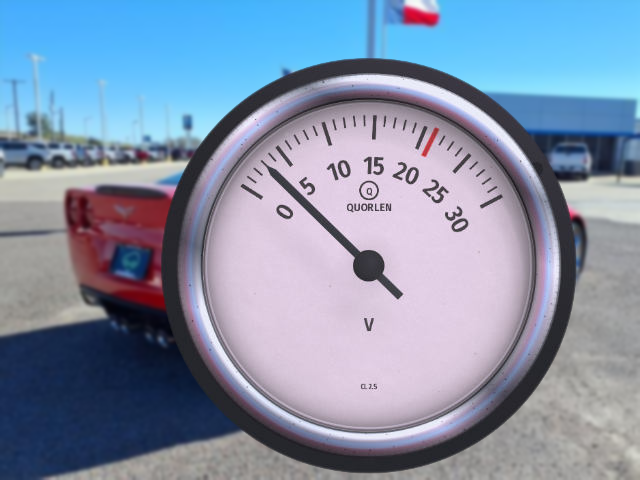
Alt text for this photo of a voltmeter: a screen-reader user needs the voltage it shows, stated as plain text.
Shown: 3 V
